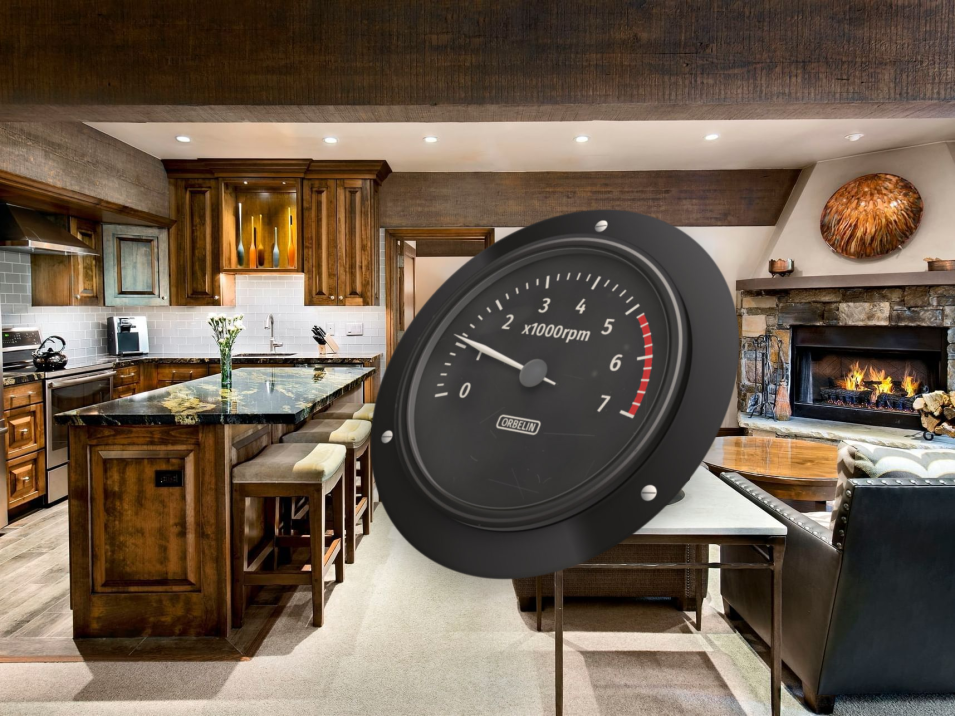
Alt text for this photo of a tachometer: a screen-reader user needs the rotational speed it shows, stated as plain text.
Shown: 1100 rpm
